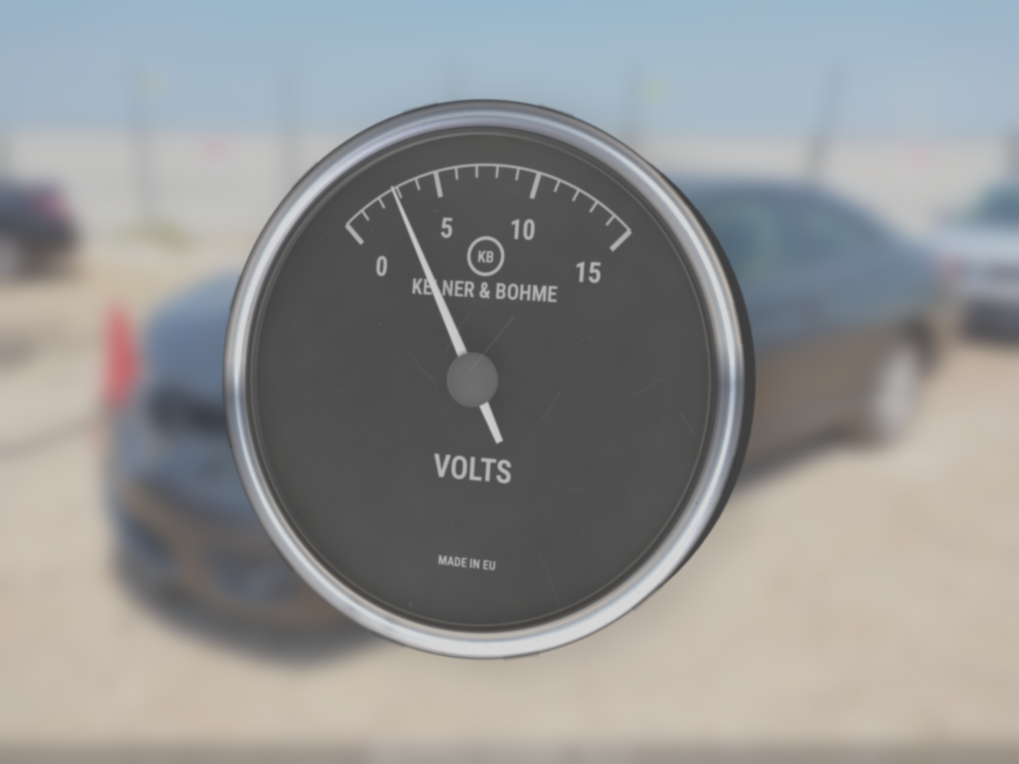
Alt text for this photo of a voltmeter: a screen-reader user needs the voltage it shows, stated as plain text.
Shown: 3 V
